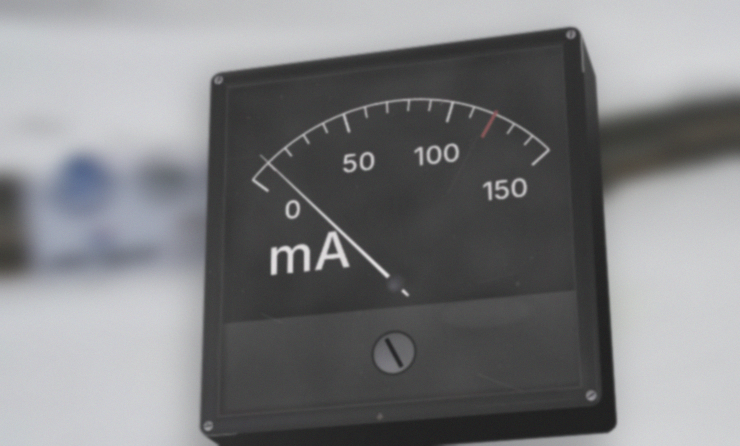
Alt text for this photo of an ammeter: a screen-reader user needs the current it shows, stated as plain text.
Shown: 10 mA
